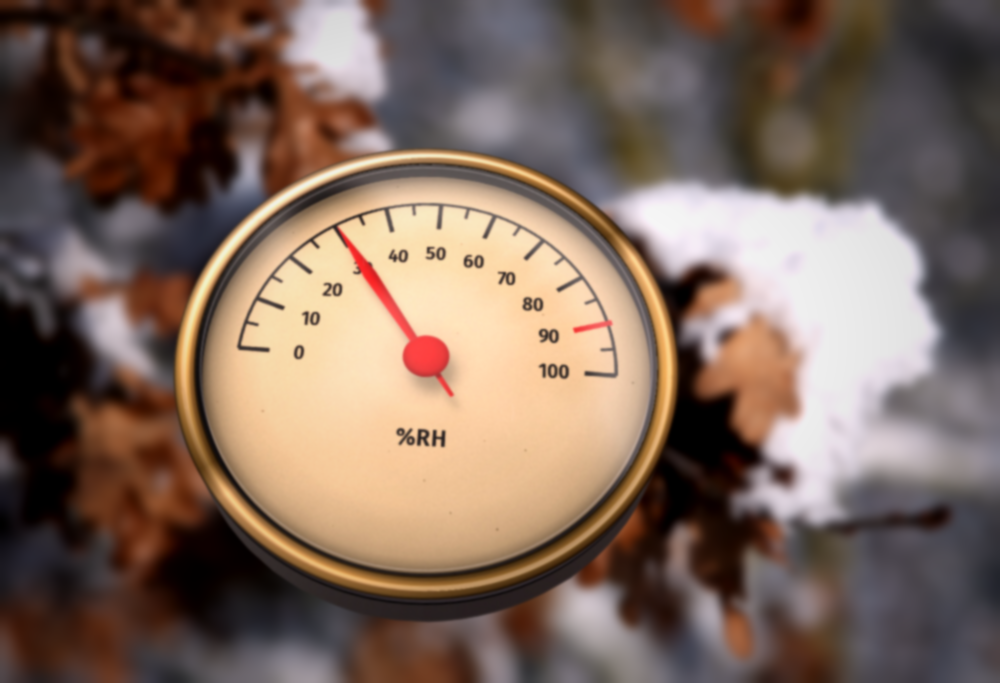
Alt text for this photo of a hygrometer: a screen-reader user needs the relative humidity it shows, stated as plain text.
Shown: 30 %
